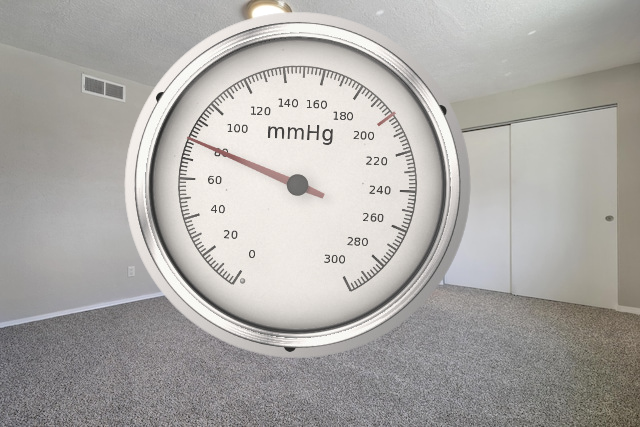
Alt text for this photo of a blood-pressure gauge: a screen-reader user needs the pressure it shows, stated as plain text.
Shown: 80 mmHg
